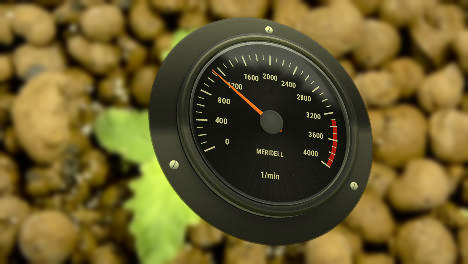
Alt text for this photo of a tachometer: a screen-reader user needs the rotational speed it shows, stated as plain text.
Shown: 1100 rpm
